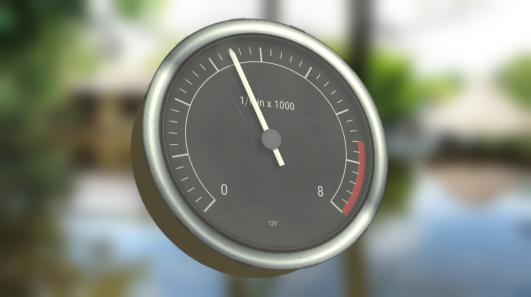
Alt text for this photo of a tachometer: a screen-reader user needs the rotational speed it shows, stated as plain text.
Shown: 3400 rpm
